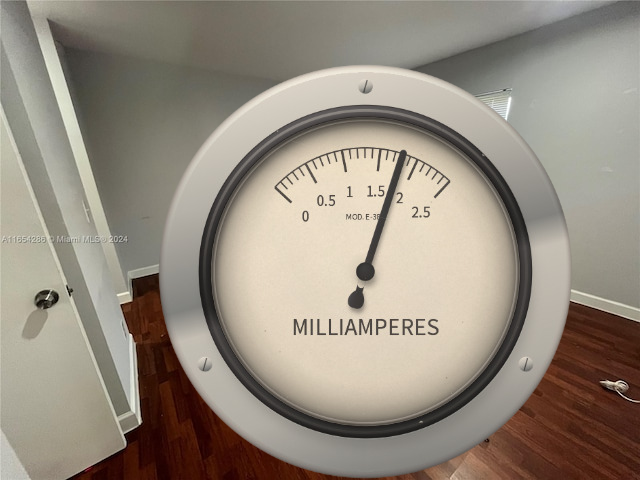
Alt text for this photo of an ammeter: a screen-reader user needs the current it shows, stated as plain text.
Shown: 1.8 mA
